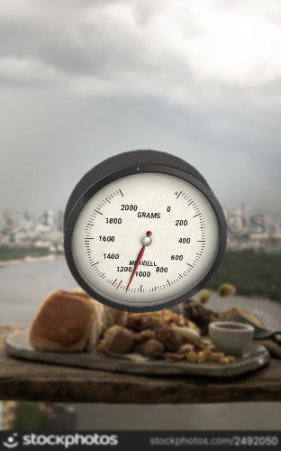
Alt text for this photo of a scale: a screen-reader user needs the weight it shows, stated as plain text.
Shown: 1100 g
